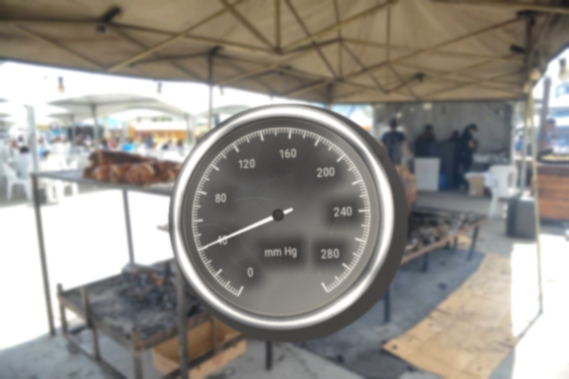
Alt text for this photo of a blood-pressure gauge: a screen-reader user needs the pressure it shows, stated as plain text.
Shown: 40 mmHg
